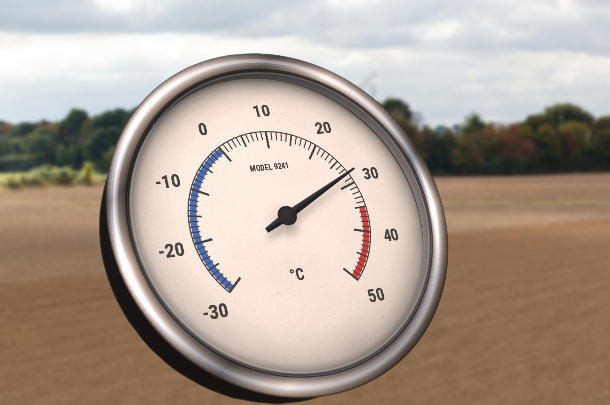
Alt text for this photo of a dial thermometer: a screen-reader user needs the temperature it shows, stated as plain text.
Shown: 28 °C
